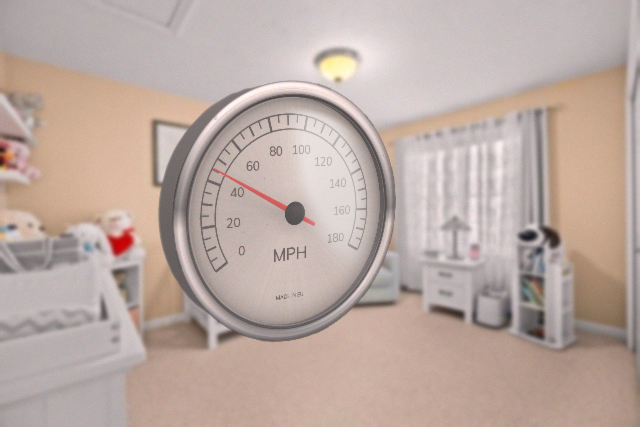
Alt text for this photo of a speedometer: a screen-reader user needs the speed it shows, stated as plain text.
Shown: 45 mph
